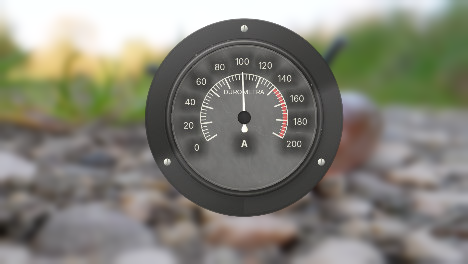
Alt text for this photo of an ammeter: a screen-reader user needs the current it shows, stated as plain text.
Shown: 100 A
